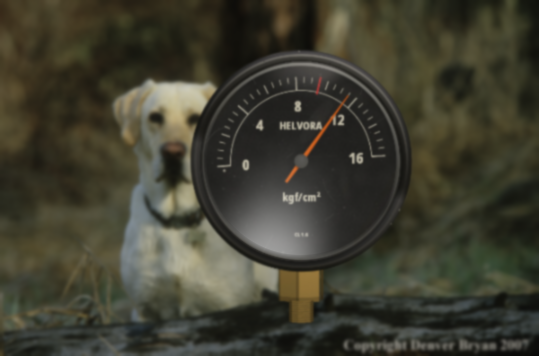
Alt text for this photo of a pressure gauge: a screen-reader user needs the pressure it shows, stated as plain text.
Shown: 11.5 kg/cm²
